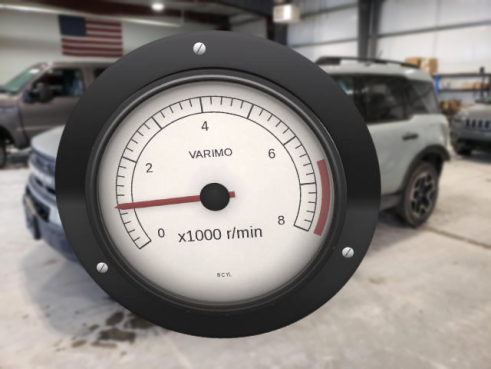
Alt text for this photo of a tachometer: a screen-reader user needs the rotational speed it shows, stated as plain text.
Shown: 1000 rpm
